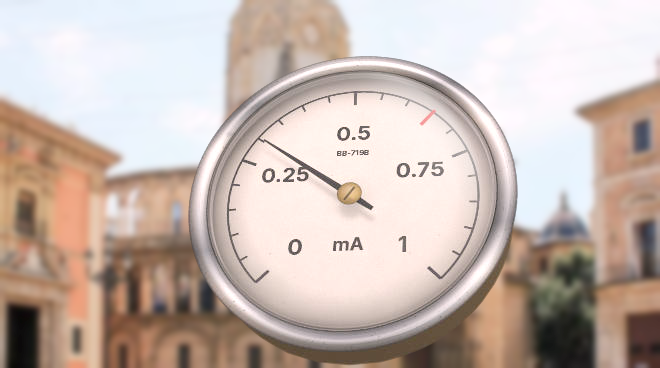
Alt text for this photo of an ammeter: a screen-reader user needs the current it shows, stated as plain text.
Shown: 0.3 mA
